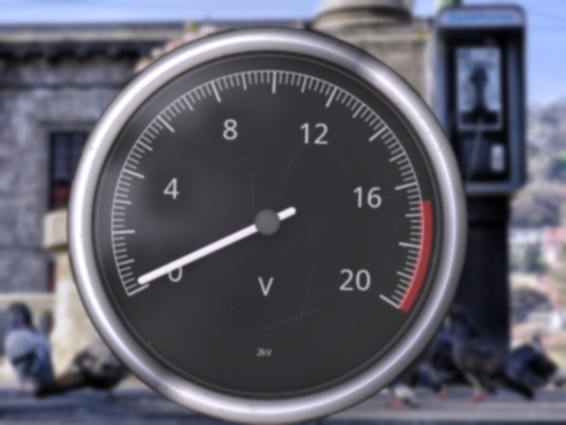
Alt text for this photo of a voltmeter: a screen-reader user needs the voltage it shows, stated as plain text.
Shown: 0.2 V
